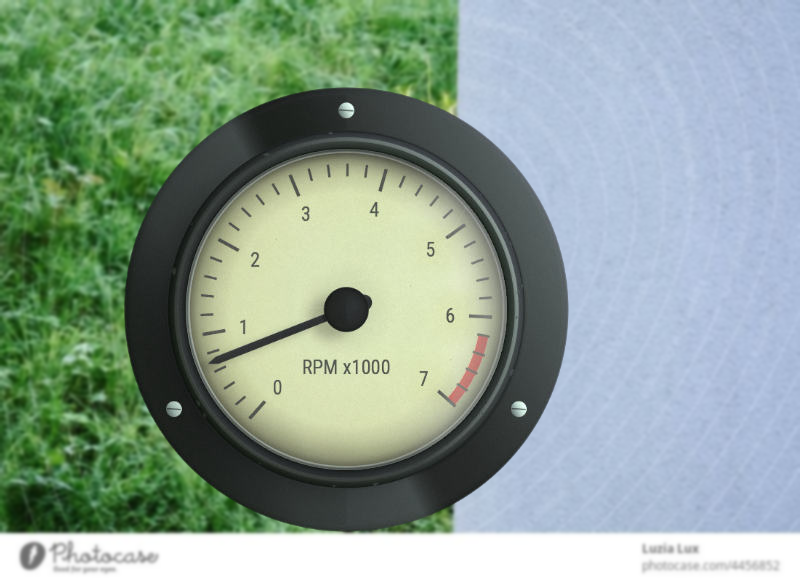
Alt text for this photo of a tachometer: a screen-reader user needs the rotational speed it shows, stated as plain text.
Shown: 700 rpm
